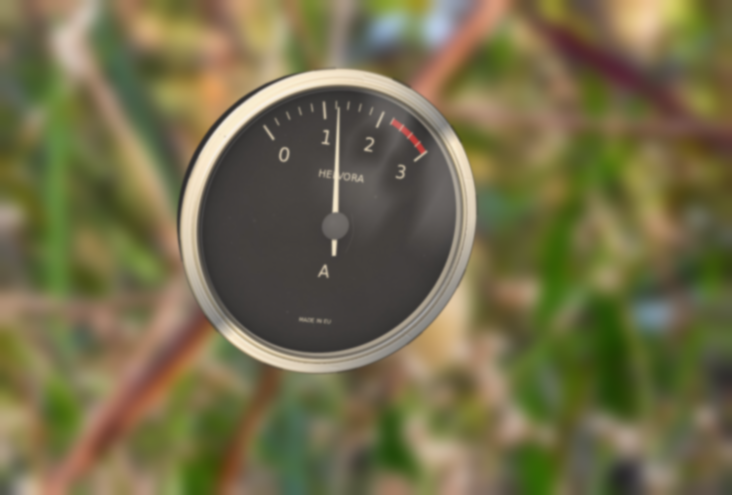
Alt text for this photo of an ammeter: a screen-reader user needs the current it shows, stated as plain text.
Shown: 1.2 A
